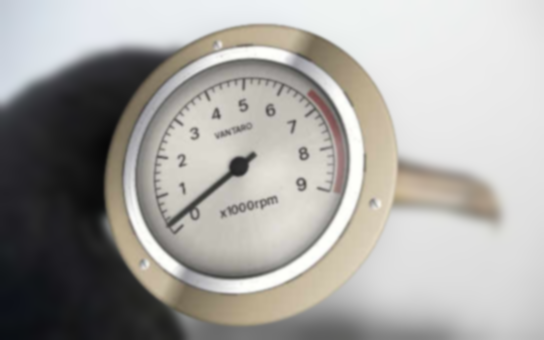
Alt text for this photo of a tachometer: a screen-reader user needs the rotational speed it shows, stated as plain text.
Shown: 200 rpm
